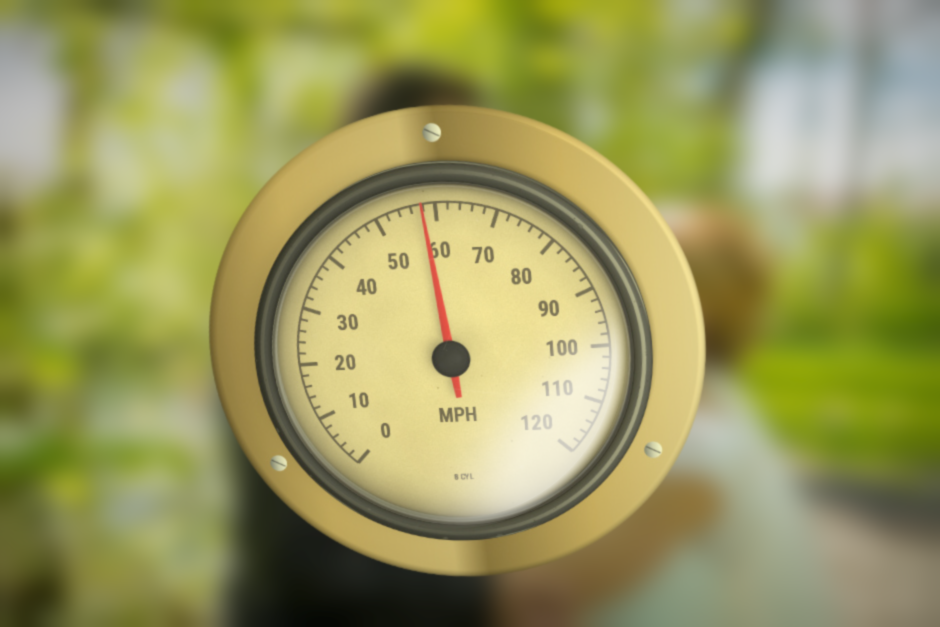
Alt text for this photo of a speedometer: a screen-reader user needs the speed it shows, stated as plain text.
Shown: 58 mph
